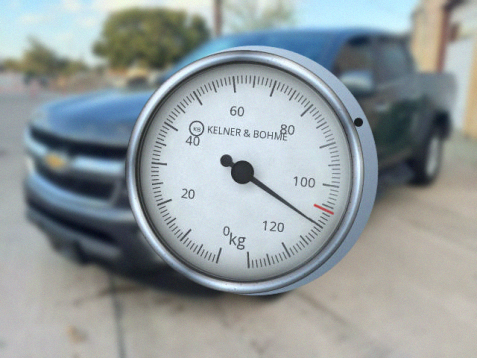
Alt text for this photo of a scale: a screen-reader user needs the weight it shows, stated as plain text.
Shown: 110 kg
